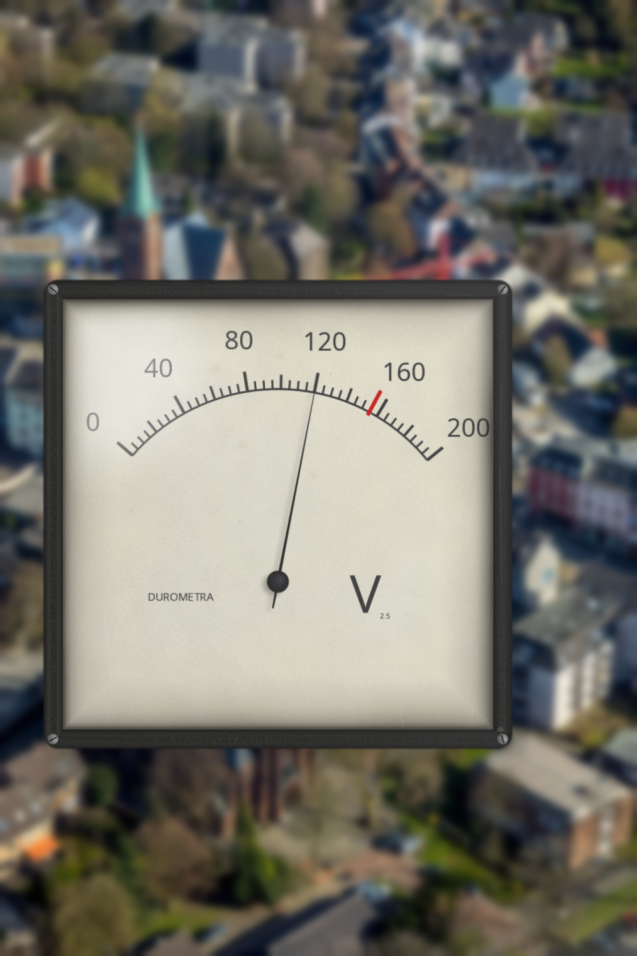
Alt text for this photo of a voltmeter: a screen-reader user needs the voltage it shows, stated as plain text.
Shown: 120 V
